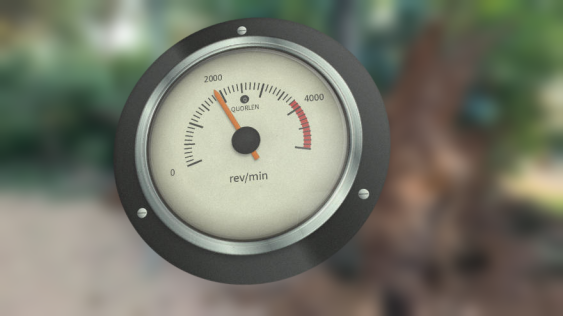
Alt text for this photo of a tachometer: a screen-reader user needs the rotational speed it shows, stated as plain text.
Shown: 1900 rpm
